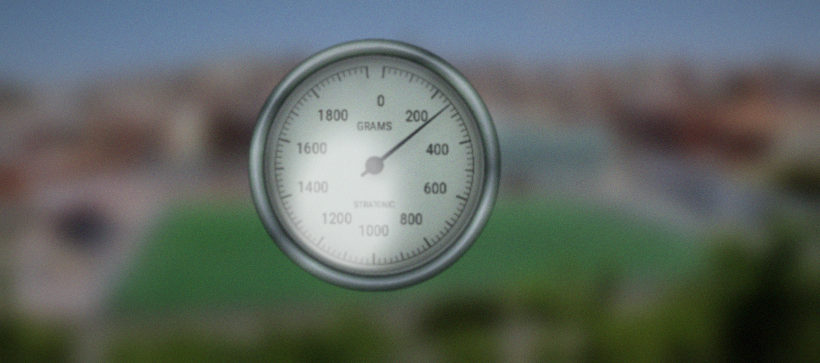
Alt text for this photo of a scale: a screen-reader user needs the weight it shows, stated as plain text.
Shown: 260 g
